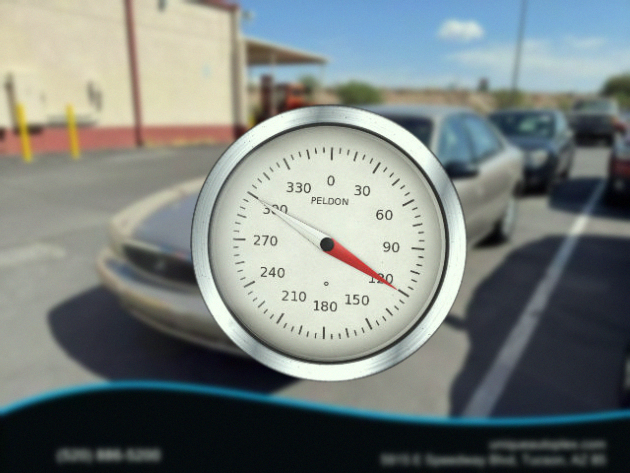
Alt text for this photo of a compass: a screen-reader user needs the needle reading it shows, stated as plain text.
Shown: 120 °
